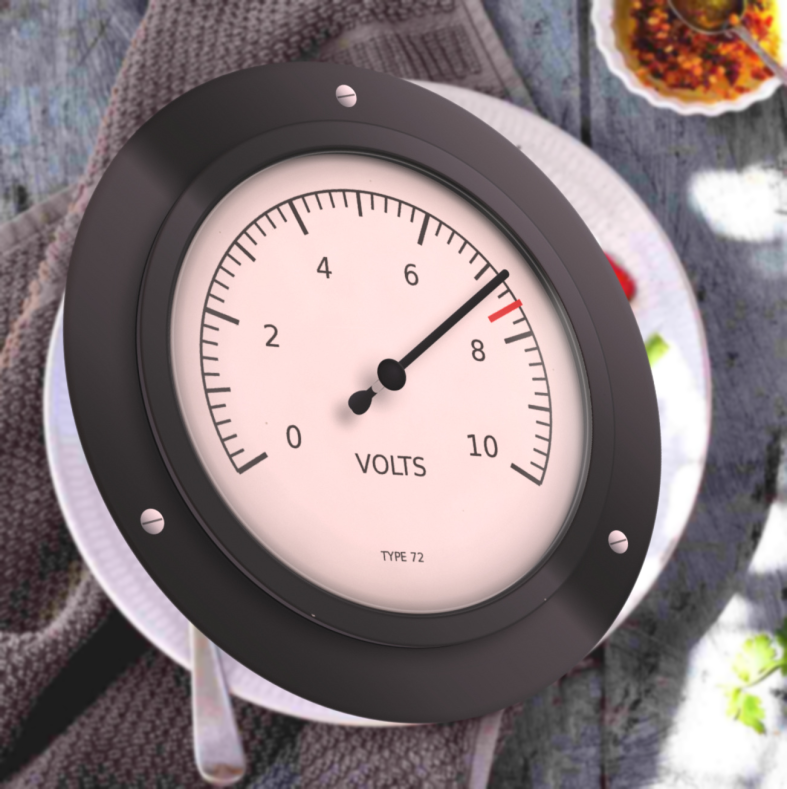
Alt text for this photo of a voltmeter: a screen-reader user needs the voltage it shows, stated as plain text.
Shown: 7.2 V
